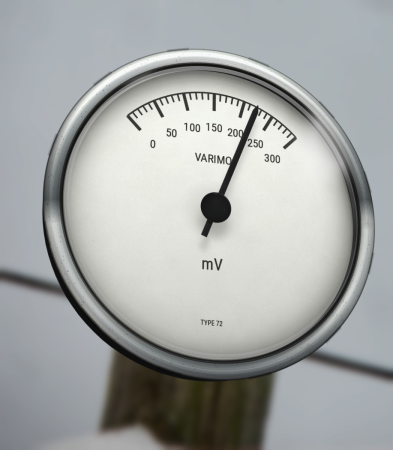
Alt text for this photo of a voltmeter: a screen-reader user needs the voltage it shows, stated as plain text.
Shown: 220 mV
